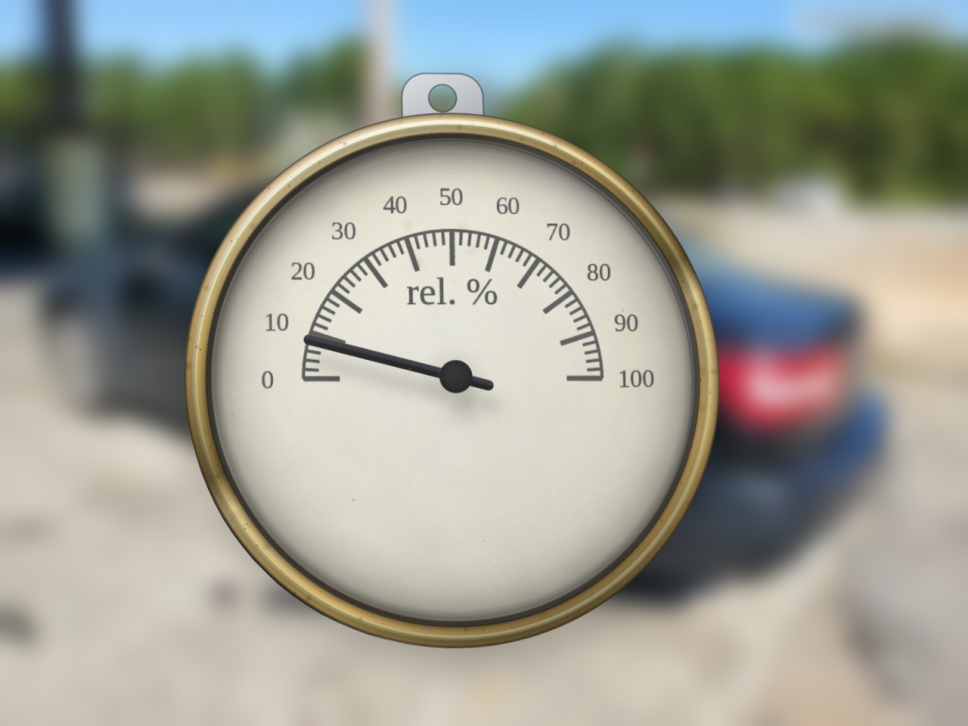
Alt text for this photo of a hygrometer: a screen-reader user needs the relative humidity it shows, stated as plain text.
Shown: 8 %
